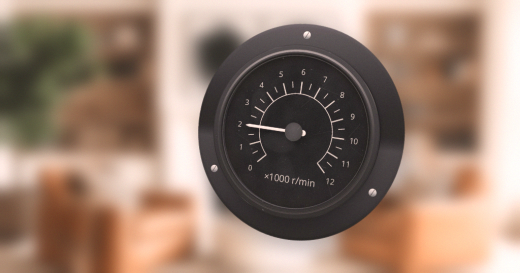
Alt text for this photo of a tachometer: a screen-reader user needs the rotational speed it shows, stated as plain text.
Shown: 2000 rpm
